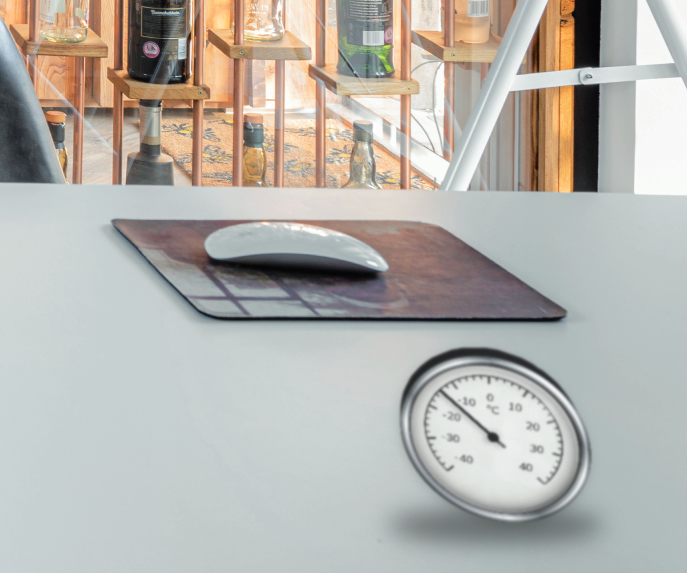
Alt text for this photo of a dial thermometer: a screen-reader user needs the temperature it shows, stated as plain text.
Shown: -14 °C
